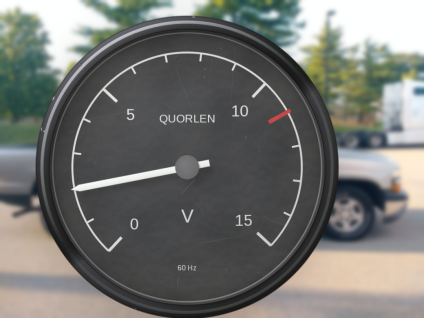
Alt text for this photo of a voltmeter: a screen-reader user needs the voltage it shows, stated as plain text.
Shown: 2 V
